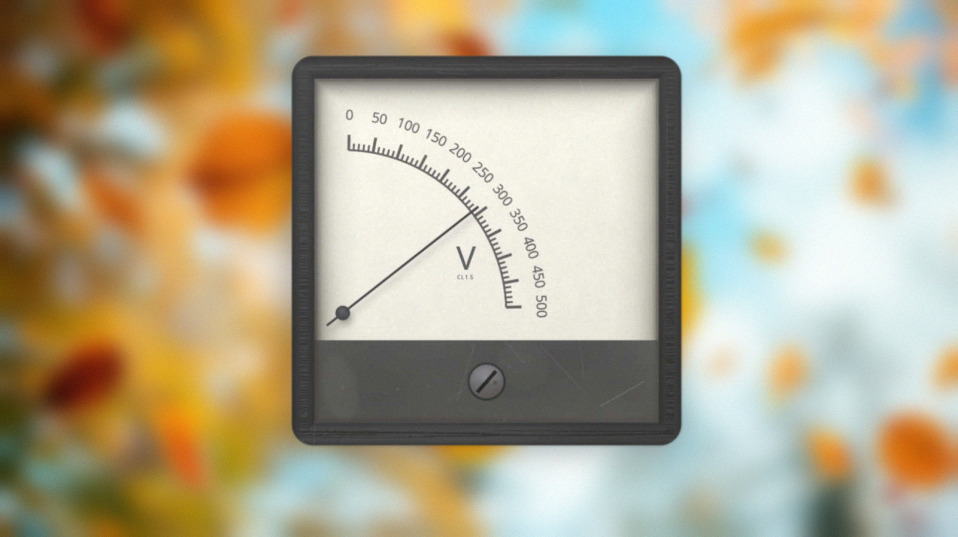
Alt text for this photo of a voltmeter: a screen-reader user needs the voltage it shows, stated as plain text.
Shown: 290 V
